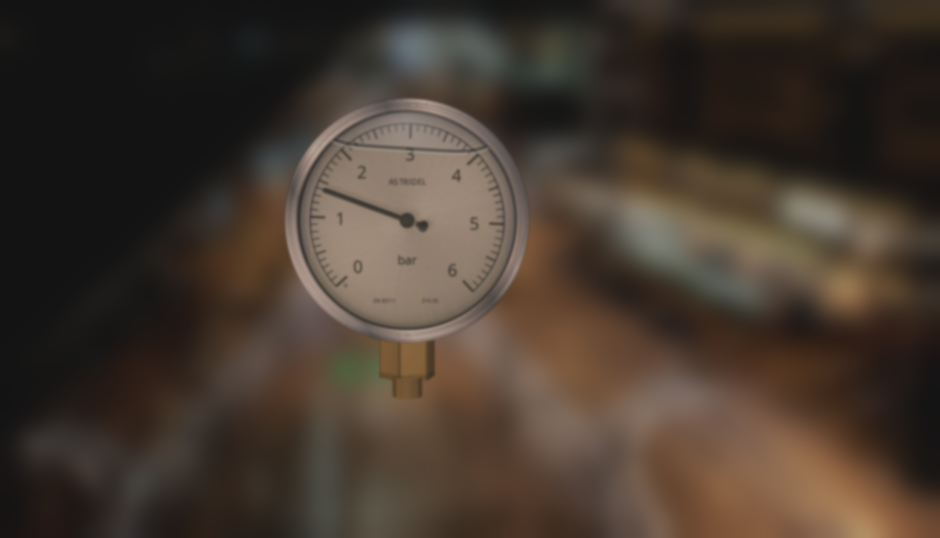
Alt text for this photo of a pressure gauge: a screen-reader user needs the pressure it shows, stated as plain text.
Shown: 1.4 bar
